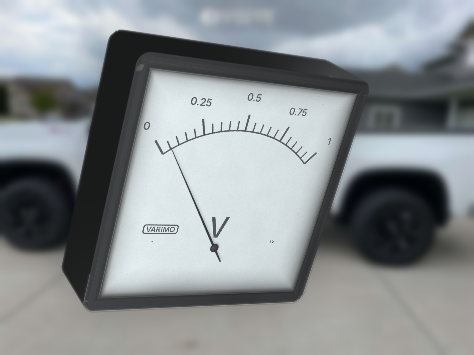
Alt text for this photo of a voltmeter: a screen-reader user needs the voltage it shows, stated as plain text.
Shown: 0.05 V
